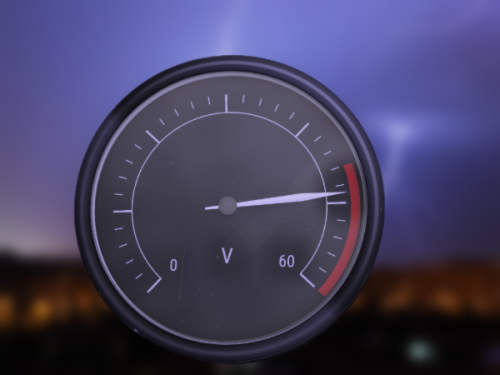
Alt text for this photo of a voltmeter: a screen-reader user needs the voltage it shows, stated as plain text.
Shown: 49 V
